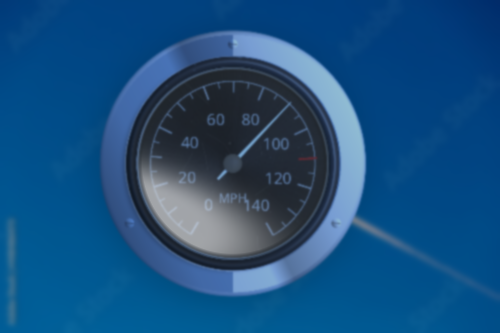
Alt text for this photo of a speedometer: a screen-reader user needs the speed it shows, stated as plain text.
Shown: 90 mph
